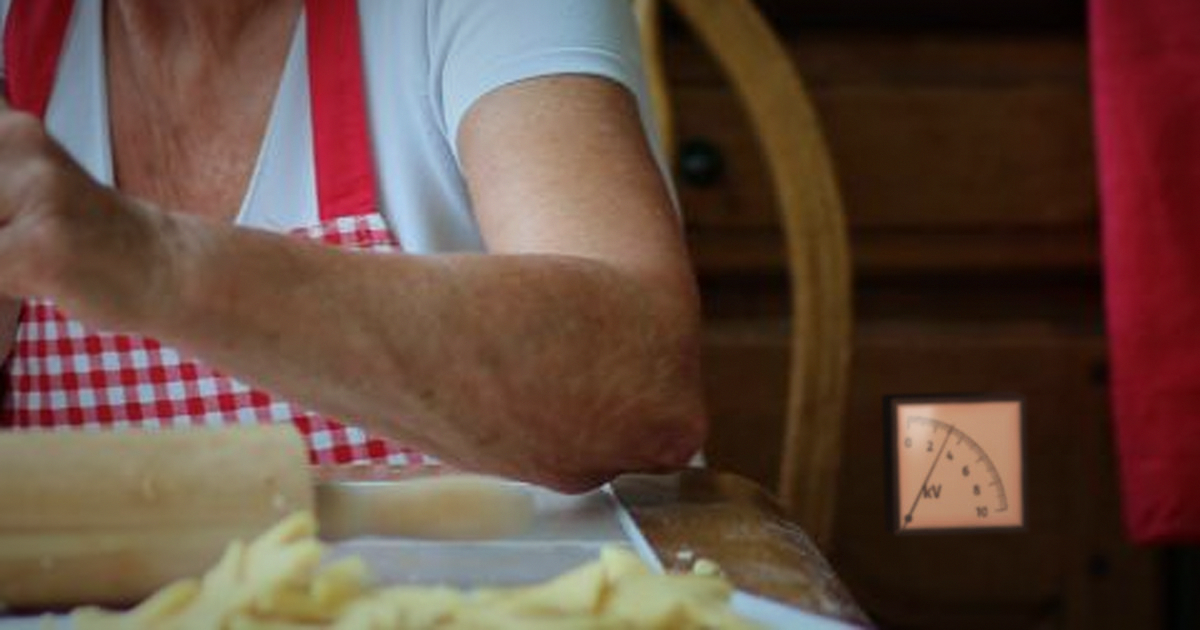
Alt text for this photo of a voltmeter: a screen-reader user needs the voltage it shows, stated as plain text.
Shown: 3 kV
